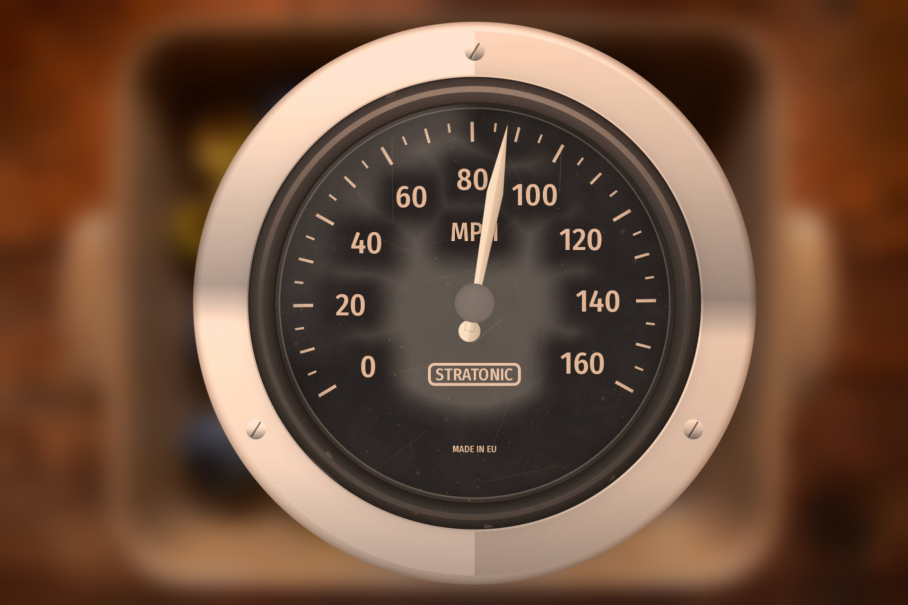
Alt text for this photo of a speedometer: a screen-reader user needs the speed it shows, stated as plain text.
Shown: 87.5 mph
